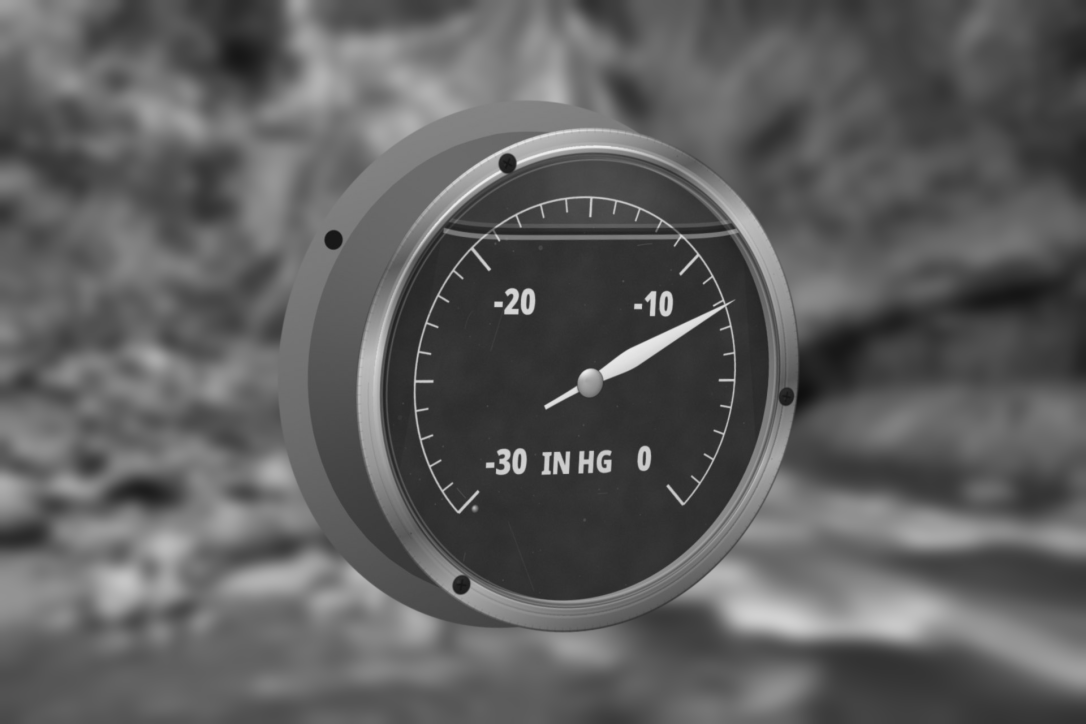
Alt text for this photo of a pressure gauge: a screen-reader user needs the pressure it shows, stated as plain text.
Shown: -8 inHg
